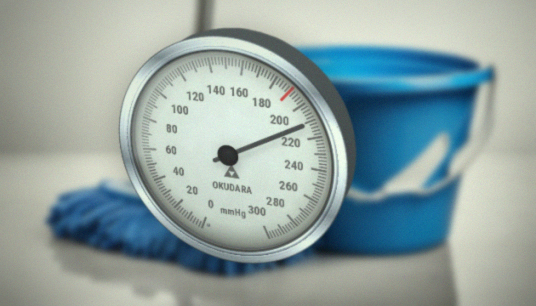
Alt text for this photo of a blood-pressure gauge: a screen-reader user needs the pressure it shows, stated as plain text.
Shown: 210 mmHg
